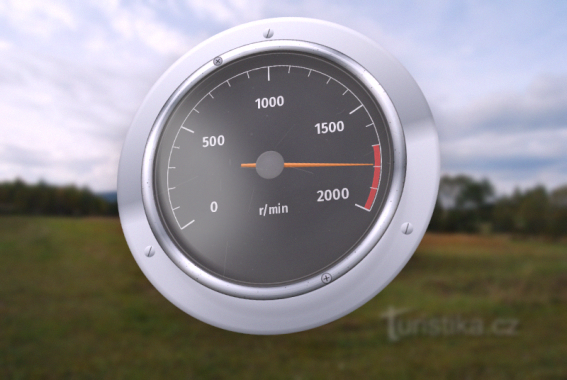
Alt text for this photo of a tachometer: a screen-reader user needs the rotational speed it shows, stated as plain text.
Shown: 1800 rpm
